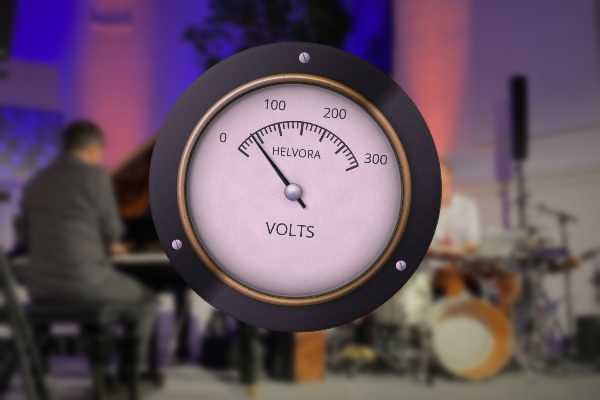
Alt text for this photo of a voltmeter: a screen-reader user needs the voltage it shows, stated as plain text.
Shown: 40 V
